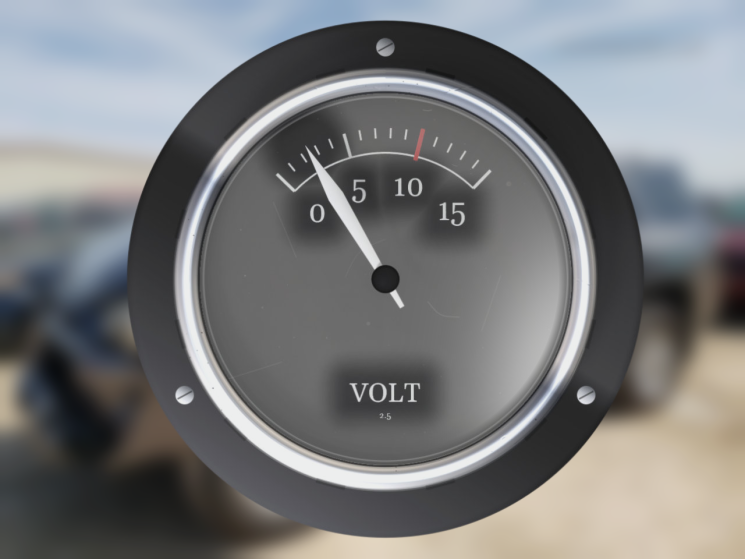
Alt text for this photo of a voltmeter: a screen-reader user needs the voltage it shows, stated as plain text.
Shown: 2.5 V
